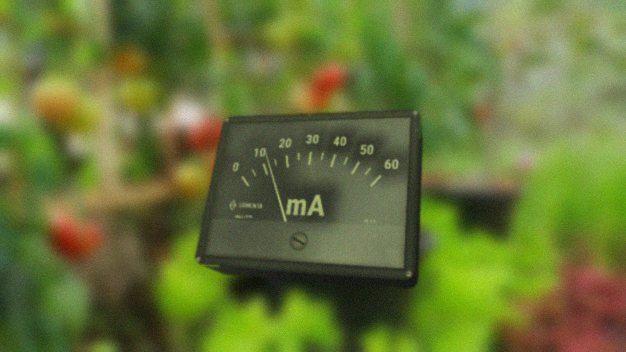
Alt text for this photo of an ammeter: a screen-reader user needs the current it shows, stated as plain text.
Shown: 12.5 mA
